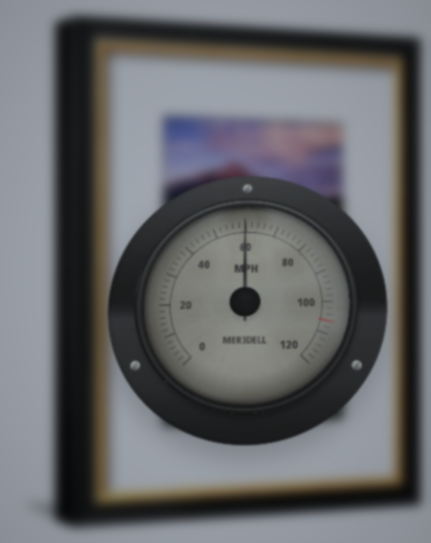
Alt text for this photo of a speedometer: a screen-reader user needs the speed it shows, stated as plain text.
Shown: 60 mph
